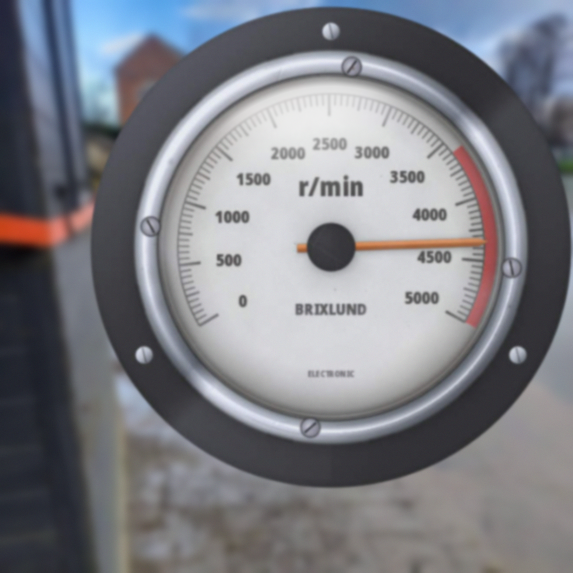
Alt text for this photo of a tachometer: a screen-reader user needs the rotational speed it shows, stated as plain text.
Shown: 4350 rpm
